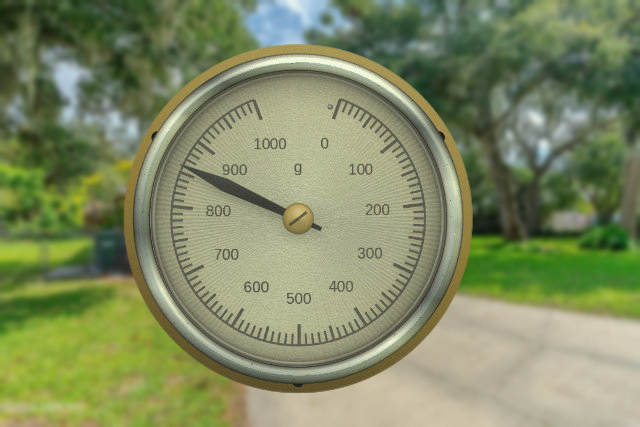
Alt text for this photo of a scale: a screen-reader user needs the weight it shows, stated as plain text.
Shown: 860 g
